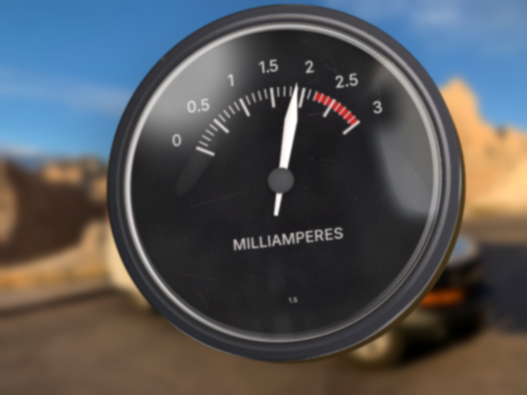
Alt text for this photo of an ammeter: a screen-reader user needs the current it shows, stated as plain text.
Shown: 1.9 mA
